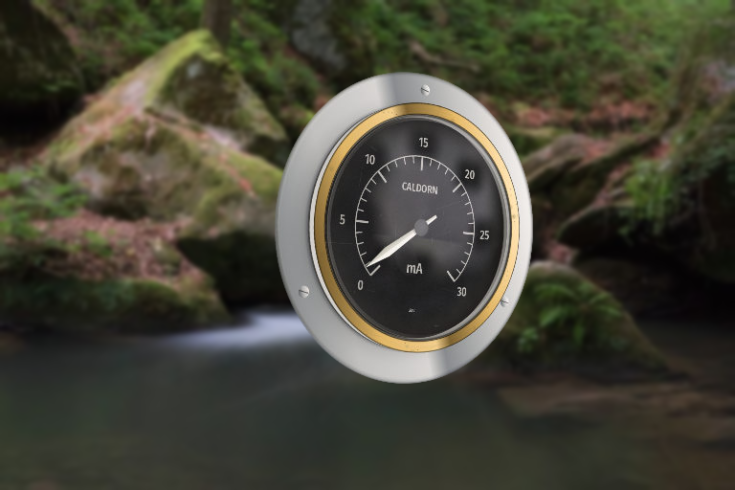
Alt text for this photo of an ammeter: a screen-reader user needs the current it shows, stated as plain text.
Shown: 1 mA
